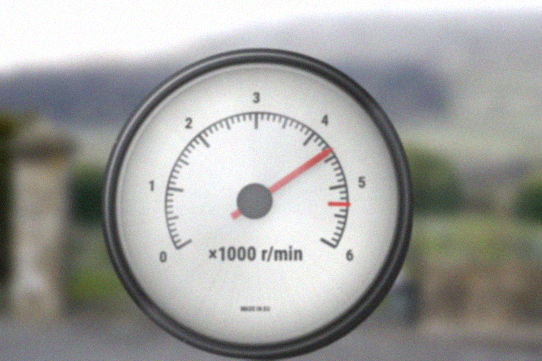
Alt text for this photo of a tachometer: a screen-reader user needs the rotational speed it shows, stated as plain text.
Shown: 4400 rpm
